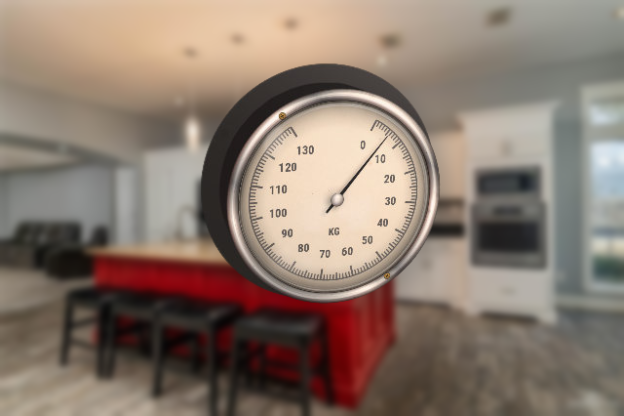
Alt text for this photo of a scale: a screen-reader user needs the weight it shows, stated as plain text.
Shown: 5 kg
